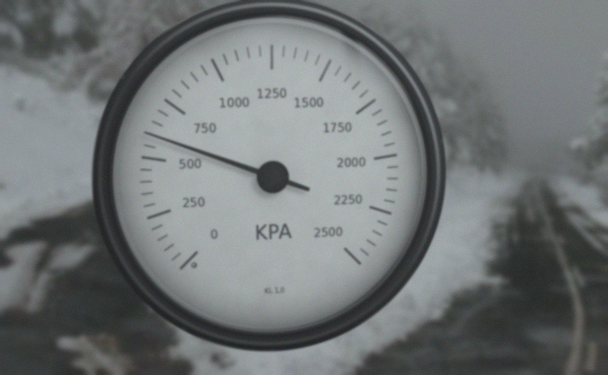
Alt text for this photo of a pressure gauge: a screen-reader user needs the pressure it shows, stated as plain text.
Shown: 600 kPa
